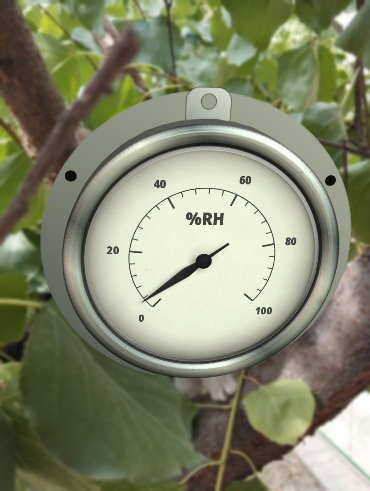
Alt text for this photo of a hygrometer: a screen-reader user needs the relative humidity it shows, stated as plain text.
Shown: 4 %
